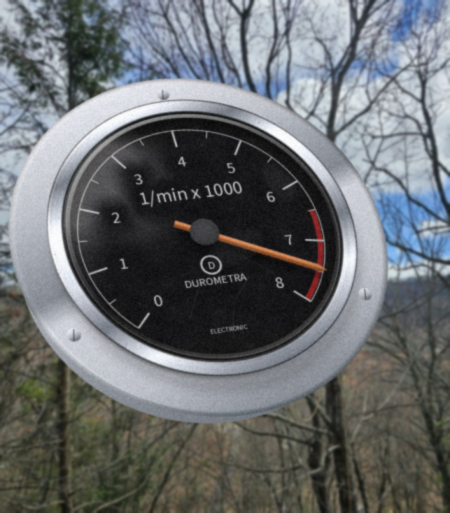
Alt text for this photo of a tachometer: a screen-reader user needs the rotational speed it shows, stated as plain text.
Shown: 7500 rpm
